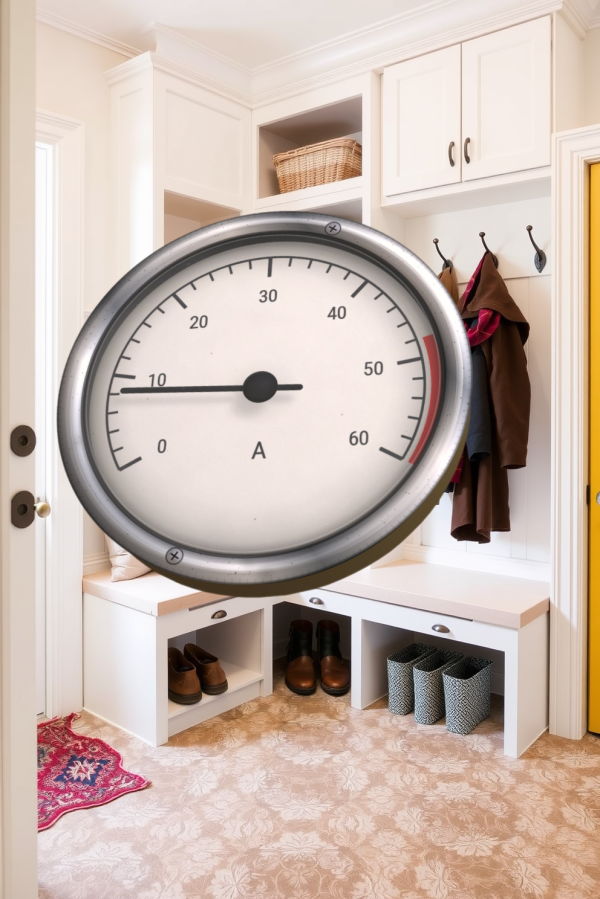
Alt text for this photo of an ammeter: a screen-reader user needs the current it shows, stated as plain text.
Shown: 8 A
